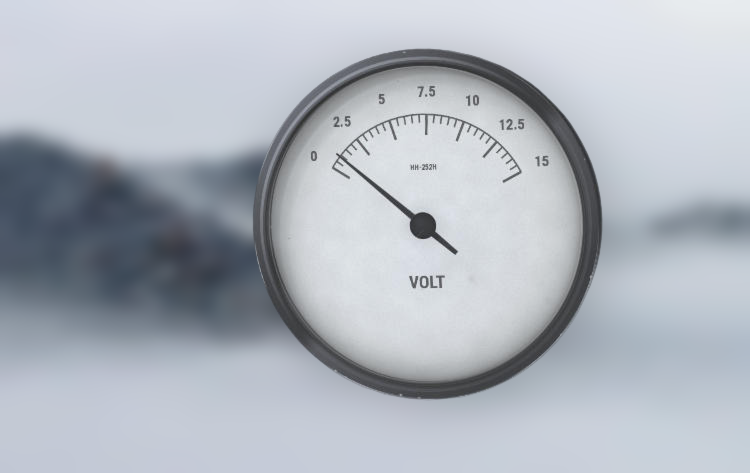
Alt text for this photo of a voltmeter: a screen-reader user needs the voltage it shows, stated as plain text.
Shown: 1 V
